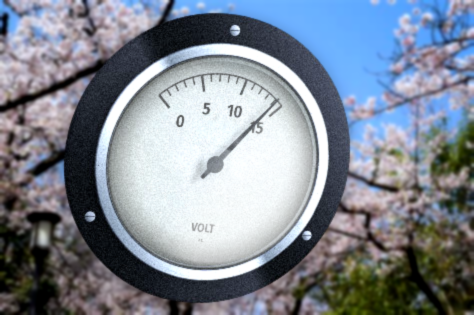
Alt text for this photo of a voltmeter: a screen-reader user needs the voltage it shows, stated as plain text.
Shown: 14 V
